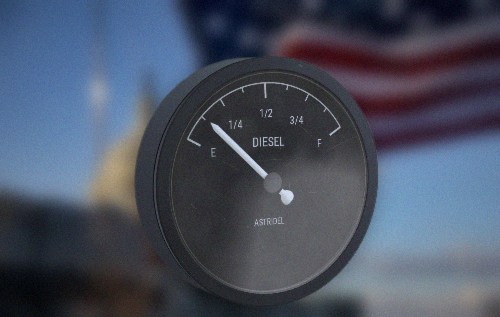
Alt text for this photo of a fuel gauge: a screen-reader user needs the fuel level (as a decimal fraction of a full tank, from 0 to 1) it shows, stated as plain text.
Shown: 0.125
